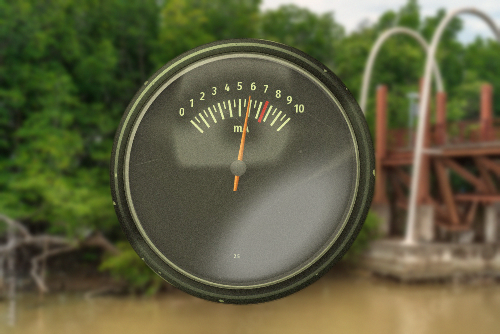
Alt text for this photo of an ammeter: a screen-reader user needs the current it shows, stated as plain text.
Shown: 6 mA
